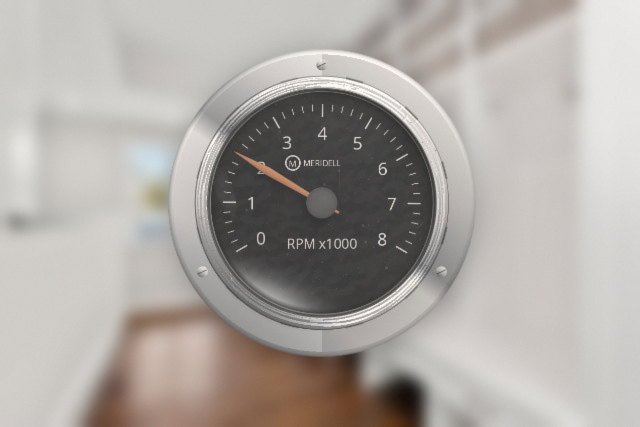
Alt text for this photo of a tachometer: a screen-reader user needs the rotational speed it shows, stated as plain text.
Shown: 2000 rpm
